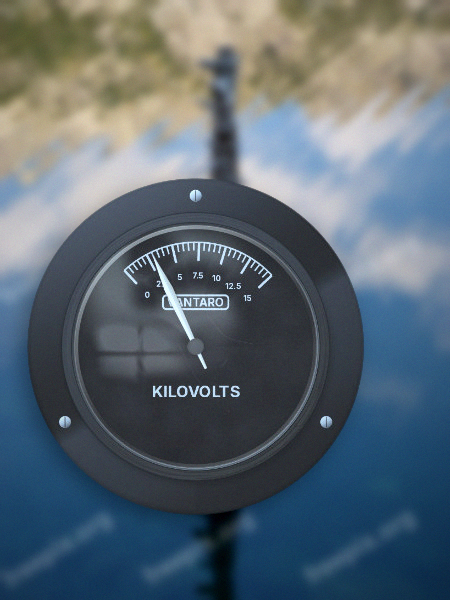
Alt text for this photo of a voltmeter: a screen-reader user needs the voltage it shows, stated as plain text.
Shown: 3 kV
